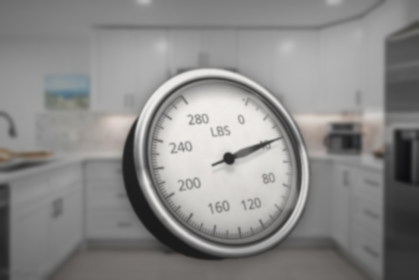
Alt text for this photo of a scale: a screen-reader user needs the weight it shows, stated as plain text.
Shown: 40 lb
